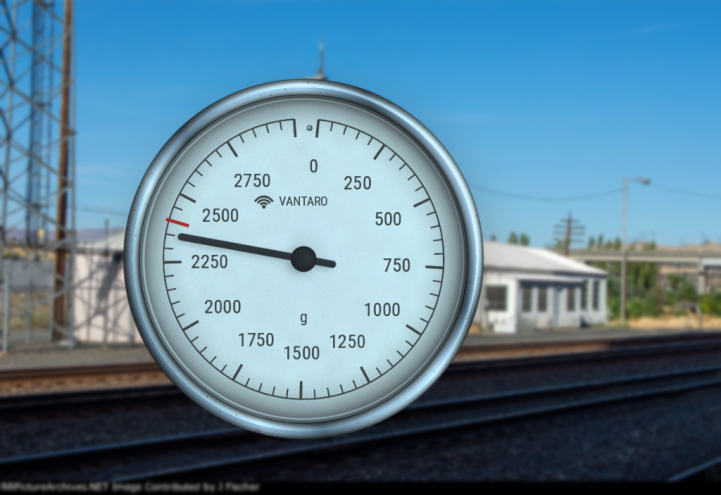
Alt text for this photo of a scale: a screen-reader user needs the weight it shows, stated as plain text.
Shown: 2350 g
